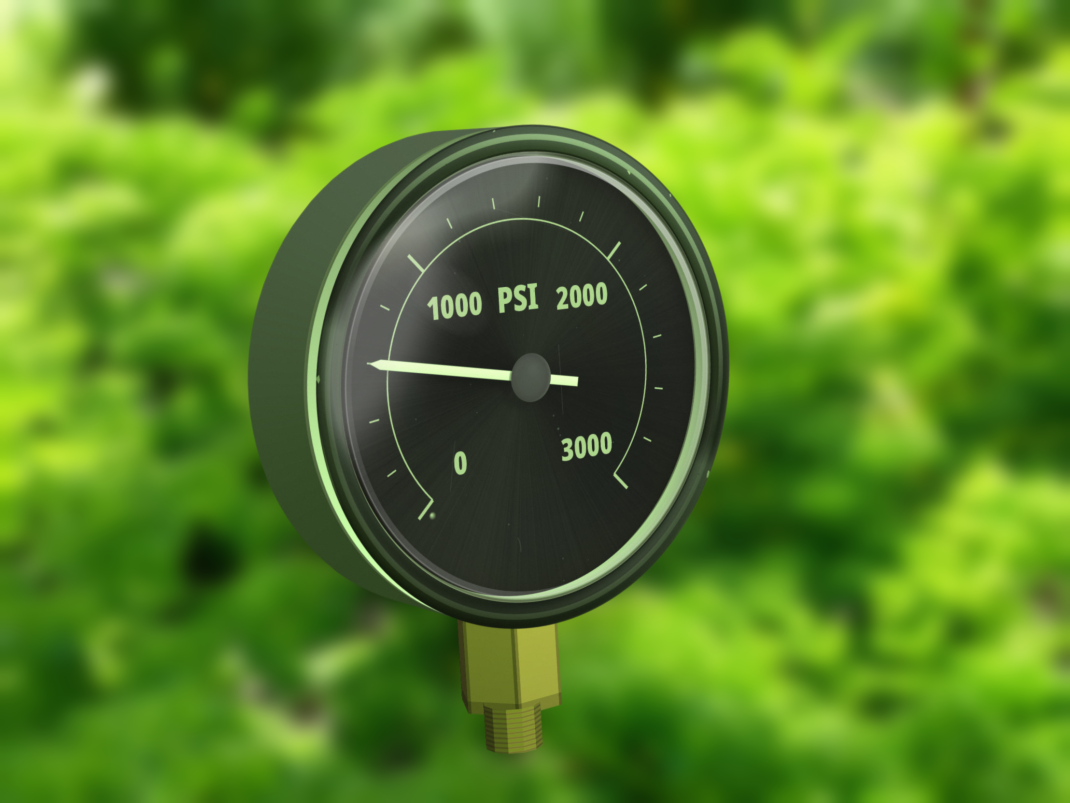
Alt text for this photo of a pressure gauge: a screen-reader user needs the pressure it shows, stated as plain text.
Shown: 600 psi
